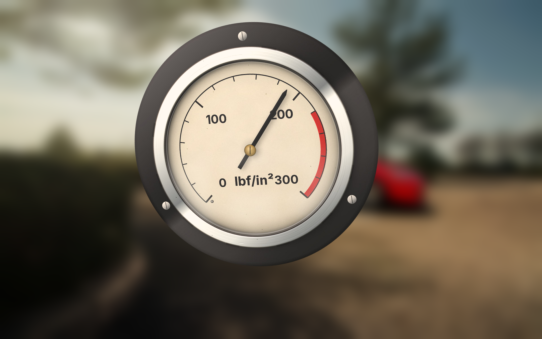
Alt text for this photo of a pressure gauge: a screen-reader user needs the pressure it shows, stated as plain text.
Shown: 190 psi
